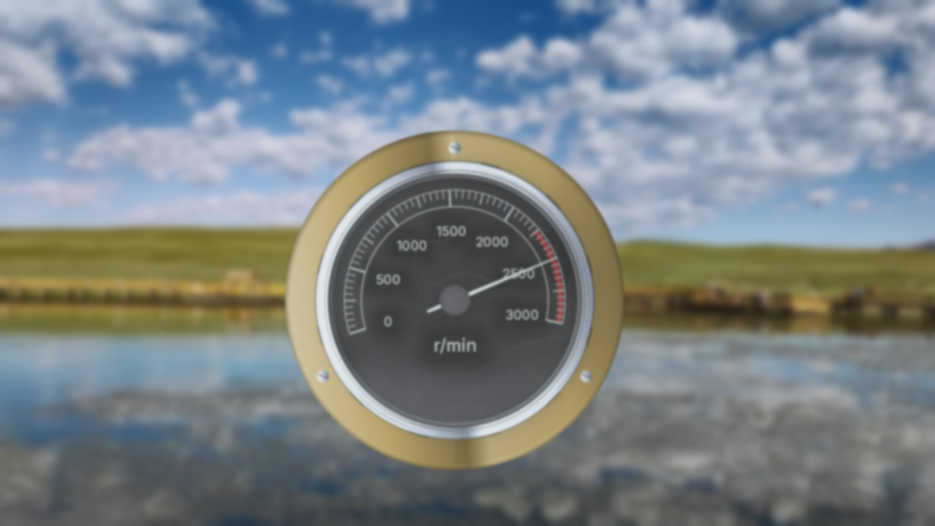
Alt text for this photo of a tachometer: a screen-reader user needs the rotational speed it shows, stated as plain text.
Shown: 2500 rpm
